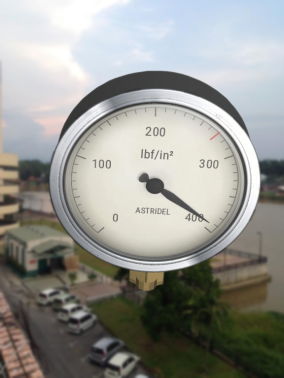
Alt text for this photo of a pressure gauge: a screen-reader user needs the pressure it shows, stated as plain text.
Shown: 390 psi
